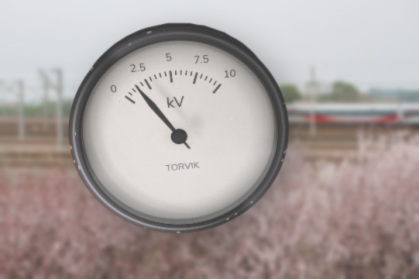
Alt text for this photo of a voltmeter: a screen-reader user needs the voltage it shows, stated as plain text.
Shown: 1.5 kV
